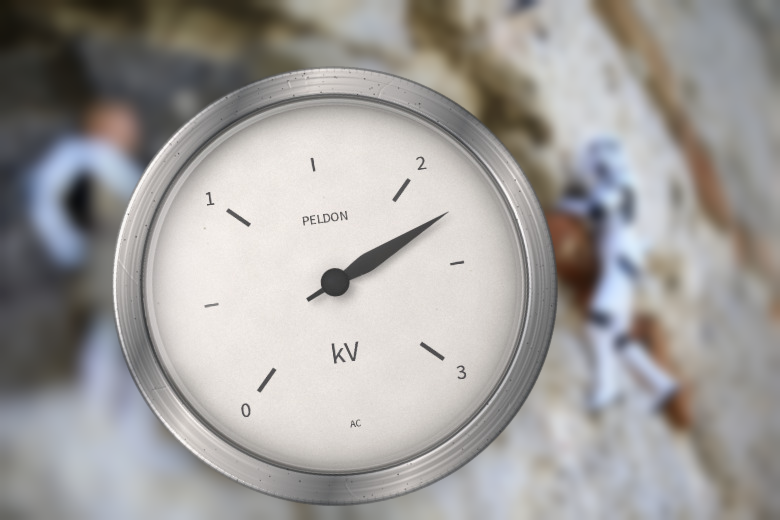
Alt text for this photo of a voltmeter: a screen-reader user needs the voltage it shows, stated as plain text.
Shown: 2.25 kV
